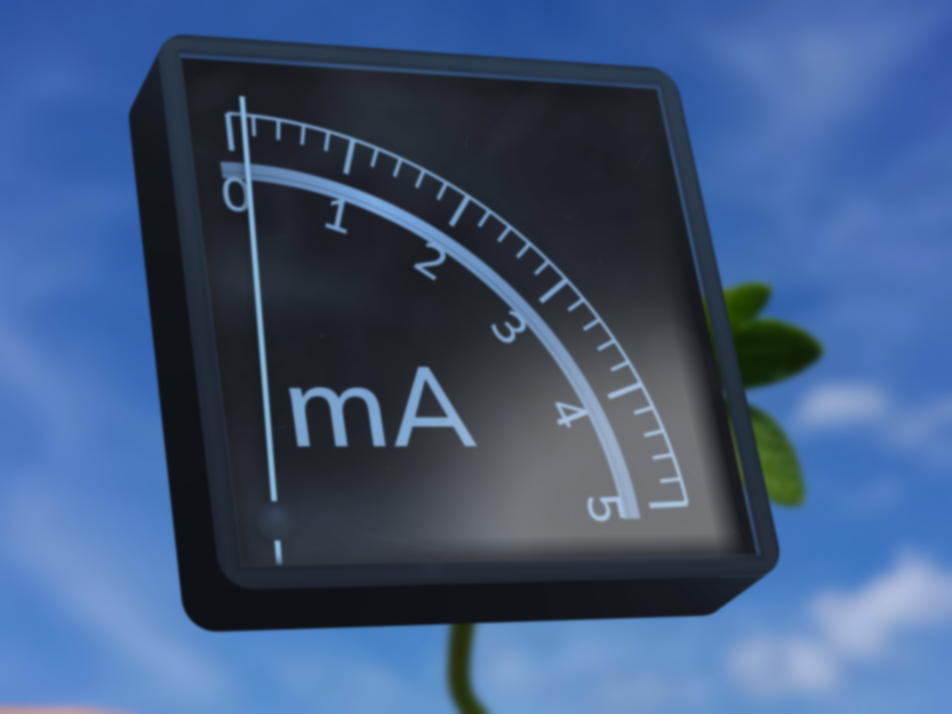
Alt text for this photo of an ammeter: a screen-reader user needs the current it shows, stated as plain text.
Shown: 0.1 mA
